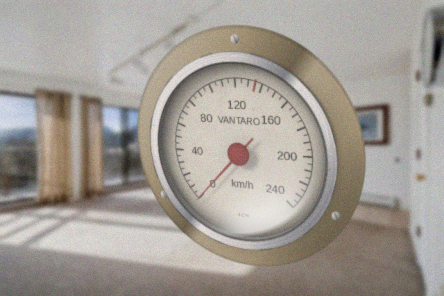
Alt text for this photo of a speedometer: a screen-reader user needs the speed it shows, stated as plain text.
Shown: 0 km/h
